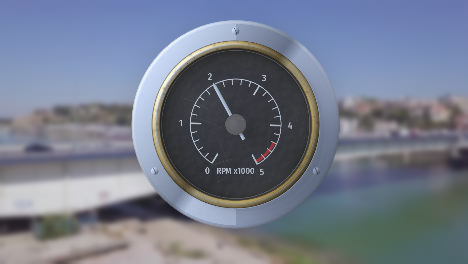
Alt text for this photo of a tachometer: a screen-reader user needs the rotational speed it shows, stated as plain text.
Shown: 2000 rpm
